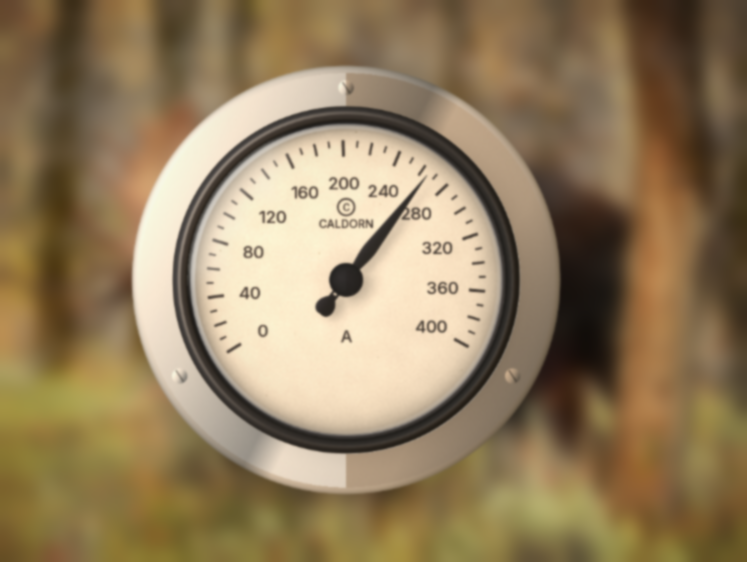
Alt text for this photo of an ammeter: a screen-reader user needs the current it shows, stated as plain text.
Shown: 265 A
